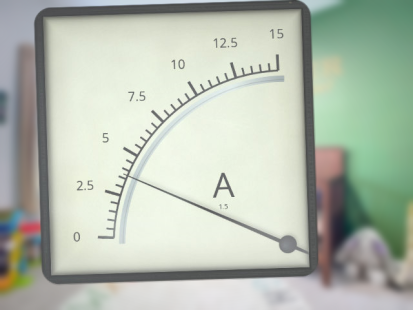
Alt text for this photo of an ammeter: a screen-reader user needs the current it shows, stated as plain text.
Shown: 3.75 A
